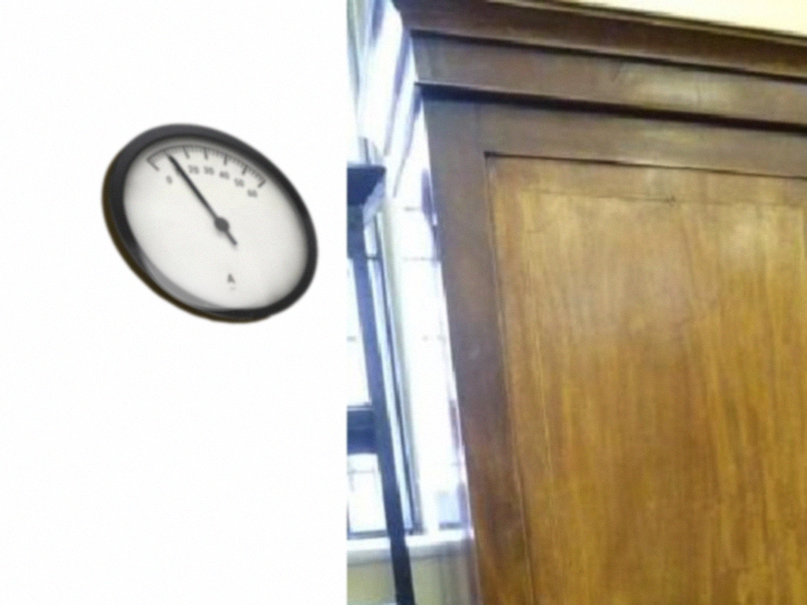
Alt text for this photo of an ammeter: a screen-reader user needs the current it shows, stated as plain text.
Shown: 10 A
